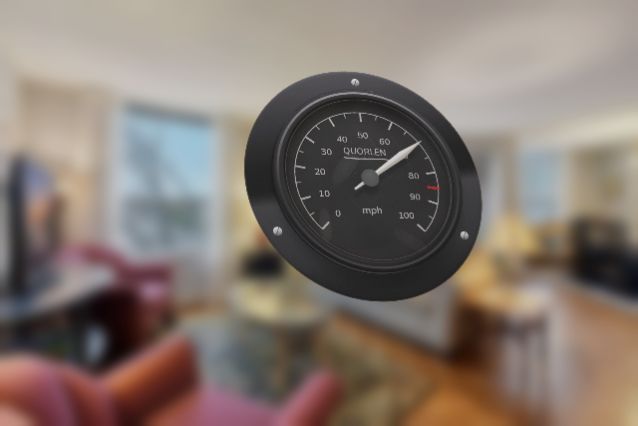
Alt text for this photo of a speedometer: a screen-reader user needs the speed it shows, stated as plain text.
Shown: 70 mph
